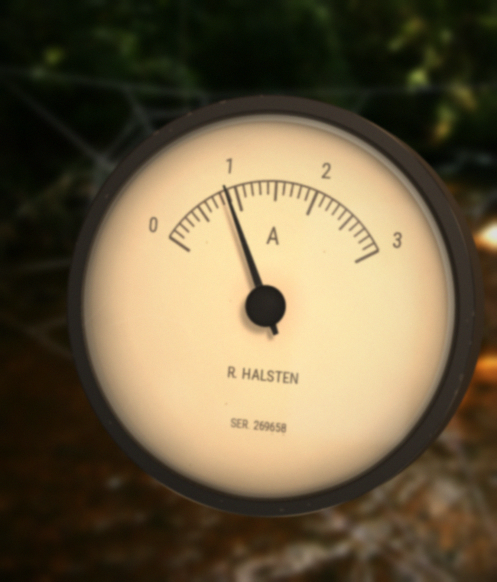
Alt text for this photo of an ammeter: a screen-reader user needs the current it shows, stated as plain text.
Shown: 0.9 A
